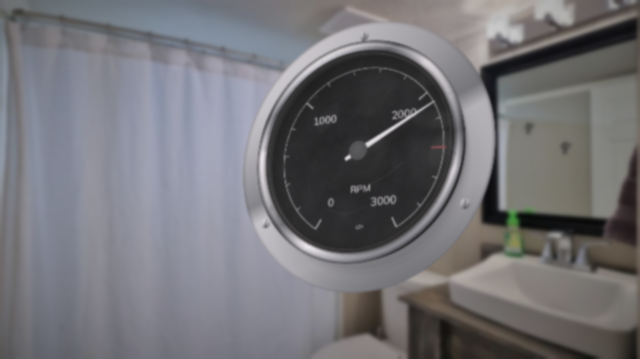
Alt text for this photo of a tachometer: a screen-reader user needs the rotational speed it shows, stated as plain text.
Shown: 2100 rpm
